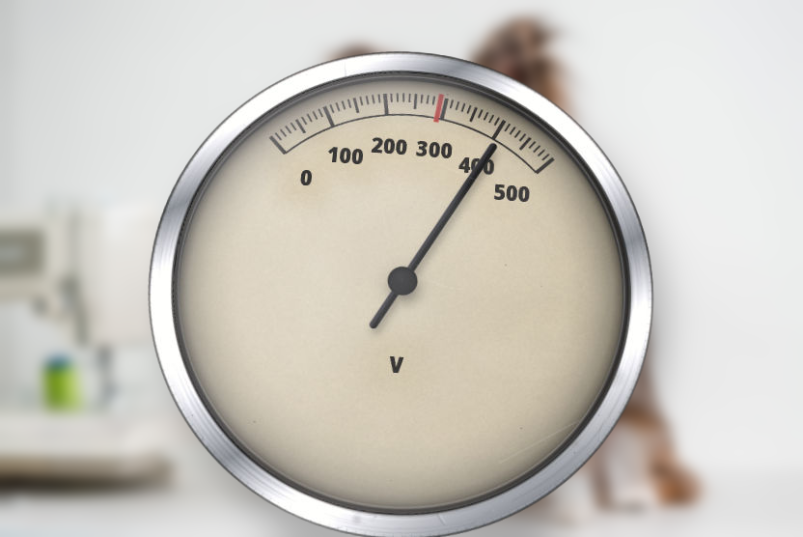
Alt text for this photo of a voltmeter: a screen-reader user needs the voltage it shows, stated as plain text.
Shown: 410 V
